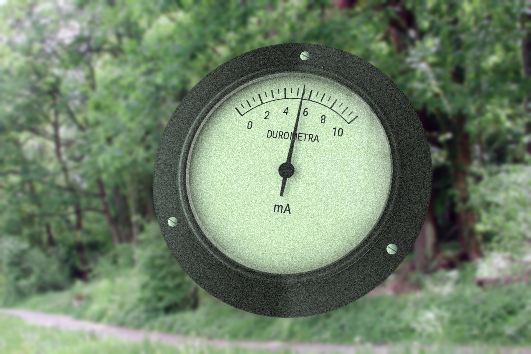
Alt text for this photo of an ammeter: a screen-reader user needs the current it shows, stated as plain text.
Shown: 5.5 mA
